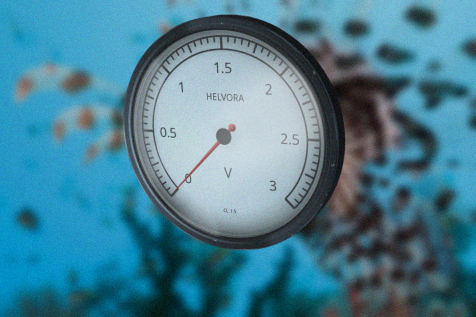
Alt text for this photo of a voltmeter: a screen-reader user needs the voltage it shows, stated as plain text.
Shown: 0 V
